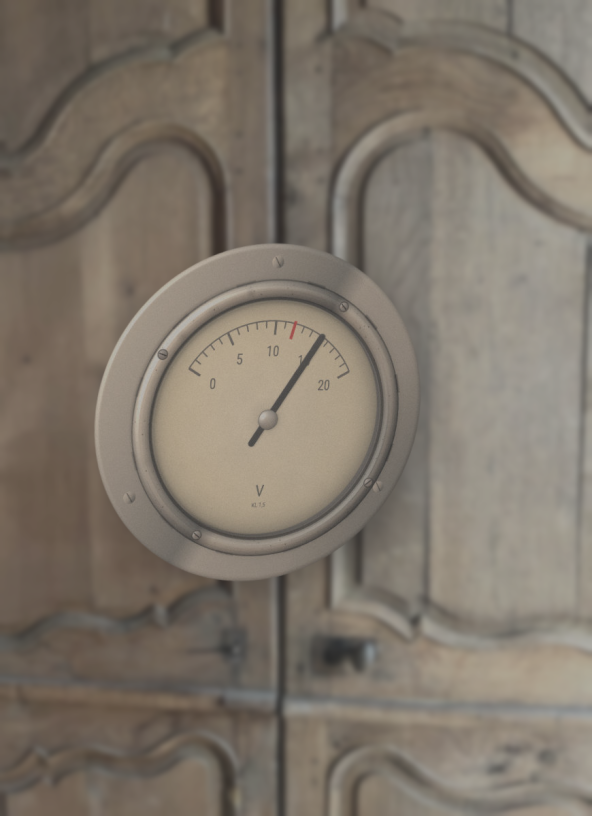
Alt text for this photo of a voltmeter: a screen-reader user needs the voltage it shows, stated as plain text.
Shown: 15 V
